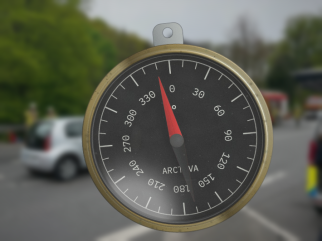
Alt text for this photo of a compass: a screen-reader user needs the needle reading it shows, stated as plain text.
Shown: 350 °
